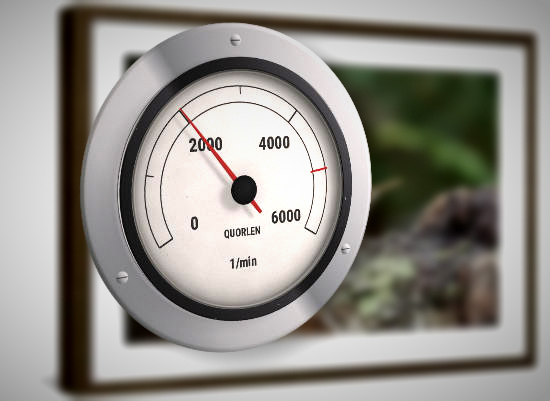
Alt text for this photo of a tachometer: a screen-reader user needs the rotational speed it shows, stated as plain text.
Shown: 2000 rpm
